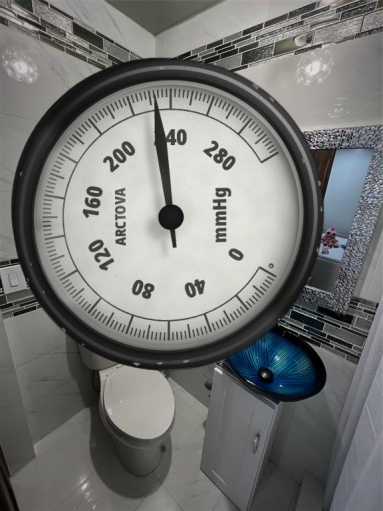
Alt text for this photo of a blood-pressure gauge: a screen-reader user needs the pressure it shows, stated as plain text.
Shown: 232 mmHg
